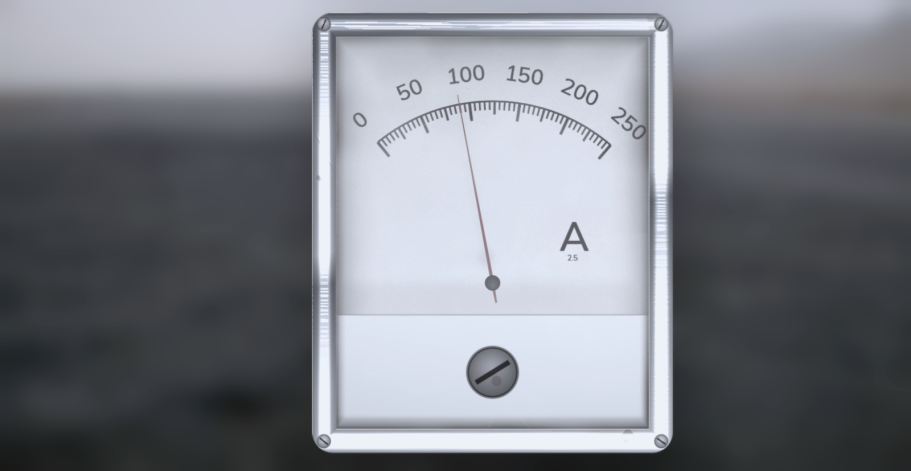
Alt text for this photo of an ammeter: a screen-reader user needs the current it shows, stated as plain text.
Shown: 90 A
